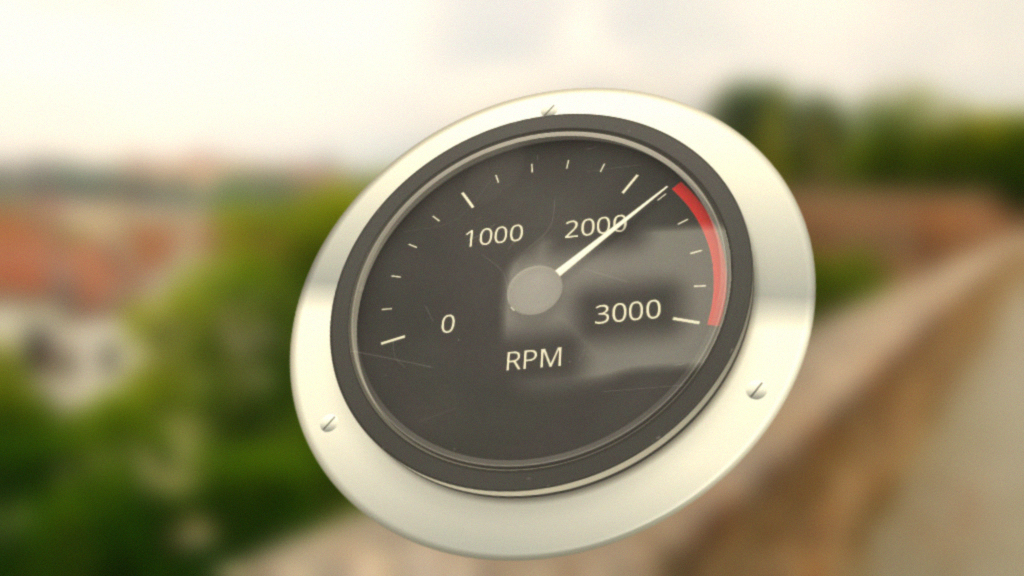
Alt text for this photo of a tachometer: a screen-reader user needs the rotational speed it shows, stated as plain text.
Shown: 2200 rpm
